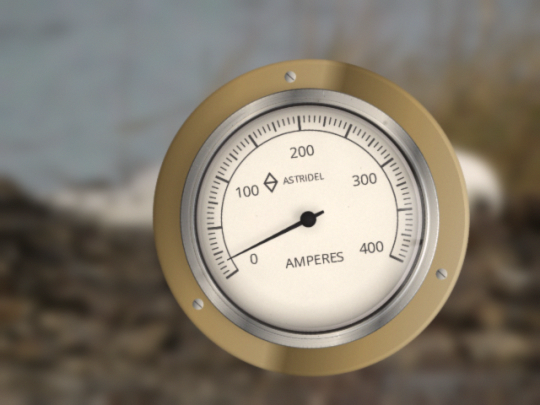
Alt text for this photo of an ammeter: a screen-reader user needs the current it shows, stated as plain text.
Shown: 15 A
